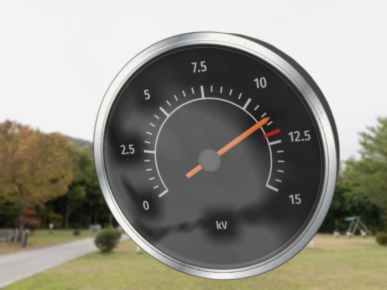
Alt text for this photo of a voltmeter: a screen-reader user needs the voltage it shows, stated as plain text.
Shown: 11.25 kV
